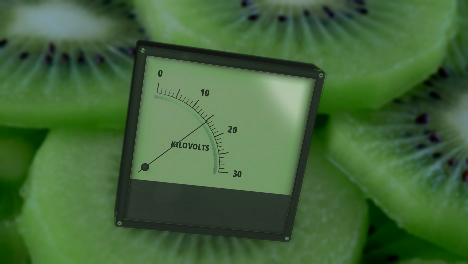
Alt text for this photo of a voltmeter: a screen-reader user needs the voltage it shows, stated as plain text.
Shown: 15 kV
